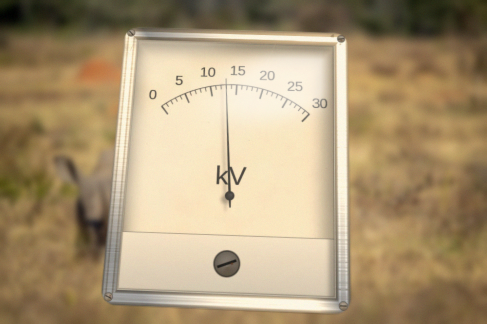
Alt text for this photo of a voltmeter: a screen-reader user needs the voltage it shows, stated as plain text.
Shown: 13 kV
